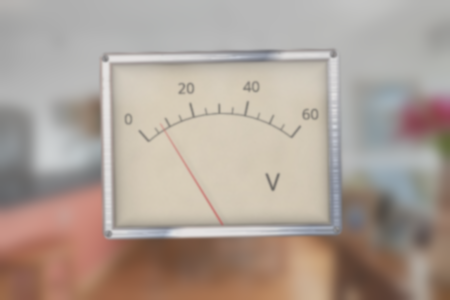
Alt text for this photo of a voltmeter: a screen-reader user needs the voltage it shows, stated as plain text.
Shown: 7.5 V
